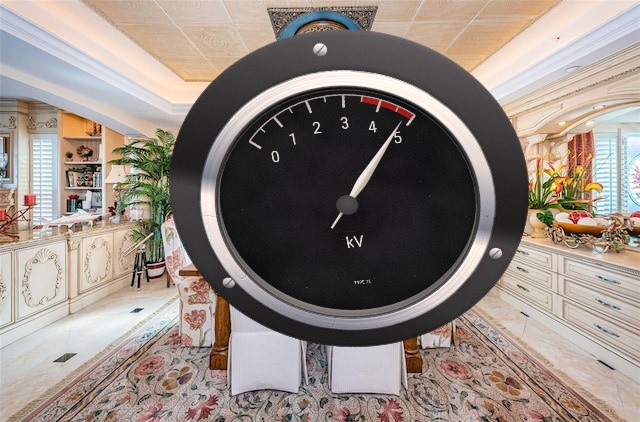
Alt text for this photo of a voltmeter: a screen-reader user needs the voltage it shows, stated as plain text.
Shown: 4.75 kV
